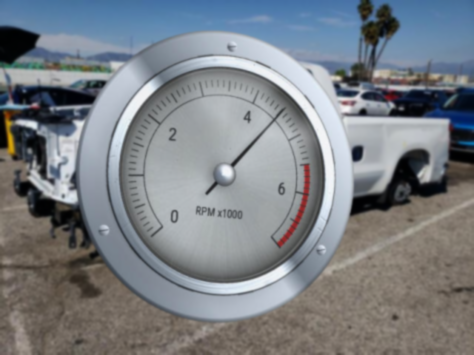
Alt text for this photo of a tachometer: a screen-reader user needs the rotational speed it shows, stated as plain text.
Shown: 4500 rpm
